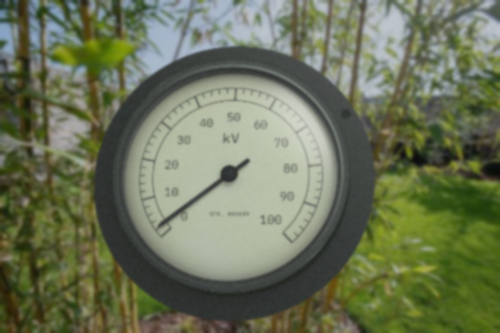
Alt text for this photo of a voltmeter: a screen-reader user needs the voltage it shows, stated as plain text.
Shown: 2 kV
